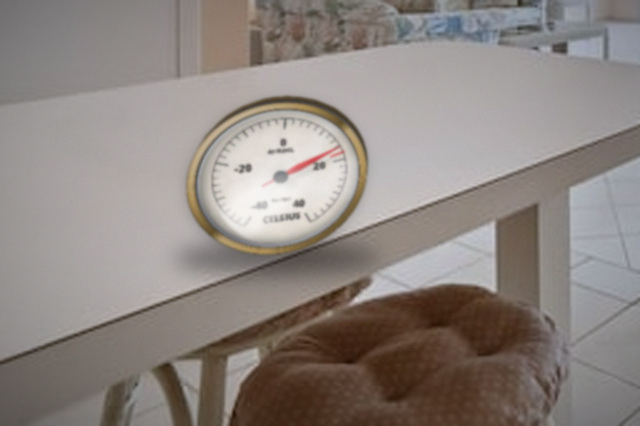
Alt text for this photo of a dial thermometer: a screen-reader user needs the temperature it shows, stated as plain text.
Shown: 16 °C
